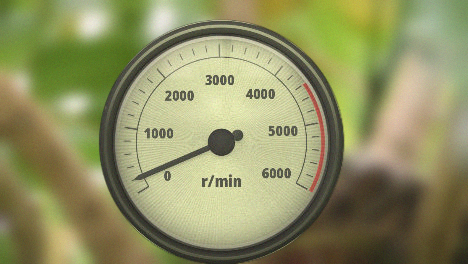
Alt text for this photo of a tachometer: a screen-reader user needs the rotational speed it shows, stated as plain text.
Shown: 200 rpm
